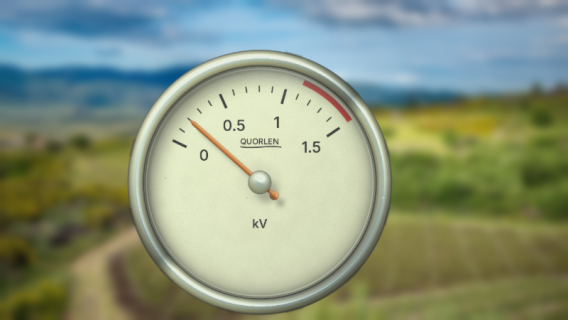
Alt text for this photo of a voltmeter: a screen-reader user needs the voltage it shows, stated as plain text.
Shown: 0.2 kV
